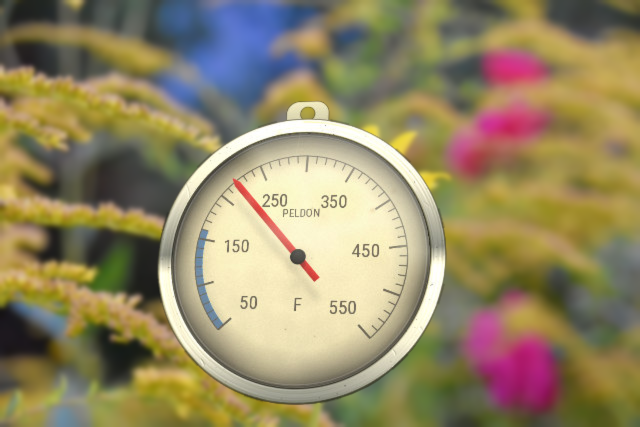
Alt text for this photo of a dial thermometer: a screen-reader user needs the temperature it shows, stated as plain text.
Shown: 220 °F
